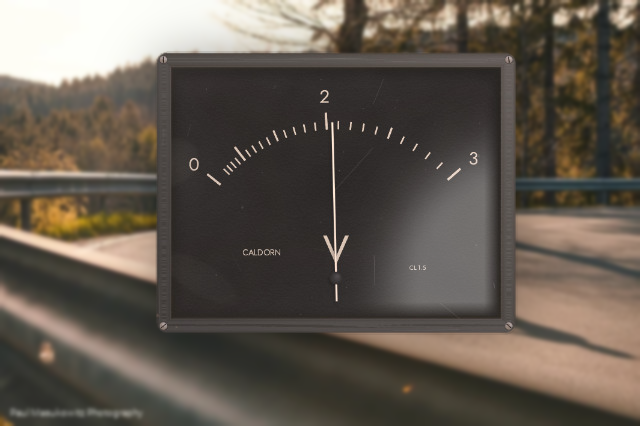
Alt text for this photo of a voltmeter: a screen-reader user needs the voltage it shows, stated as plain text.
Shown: 2.05 V
